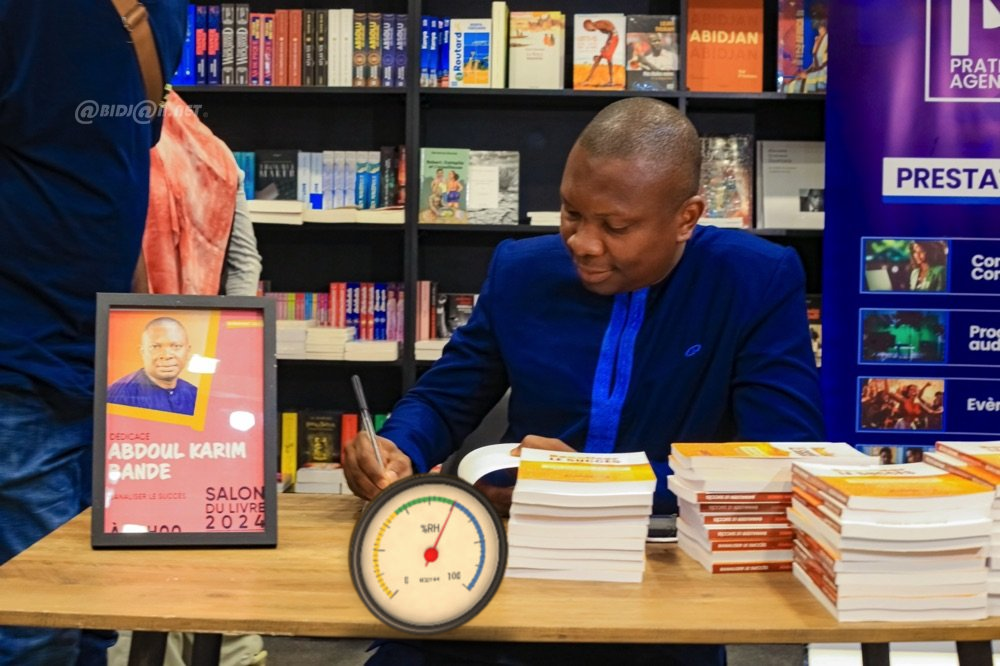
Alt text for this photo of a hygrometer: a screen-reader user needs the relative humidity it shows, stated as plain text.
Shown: 60 %
